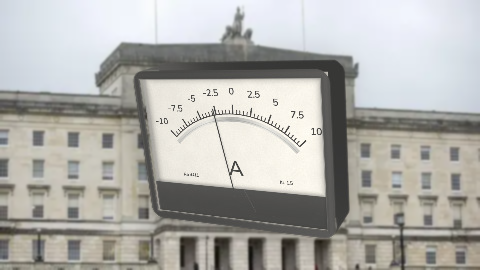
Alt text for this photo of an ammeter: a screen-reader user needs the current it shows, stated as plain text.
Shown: -2.5 A
